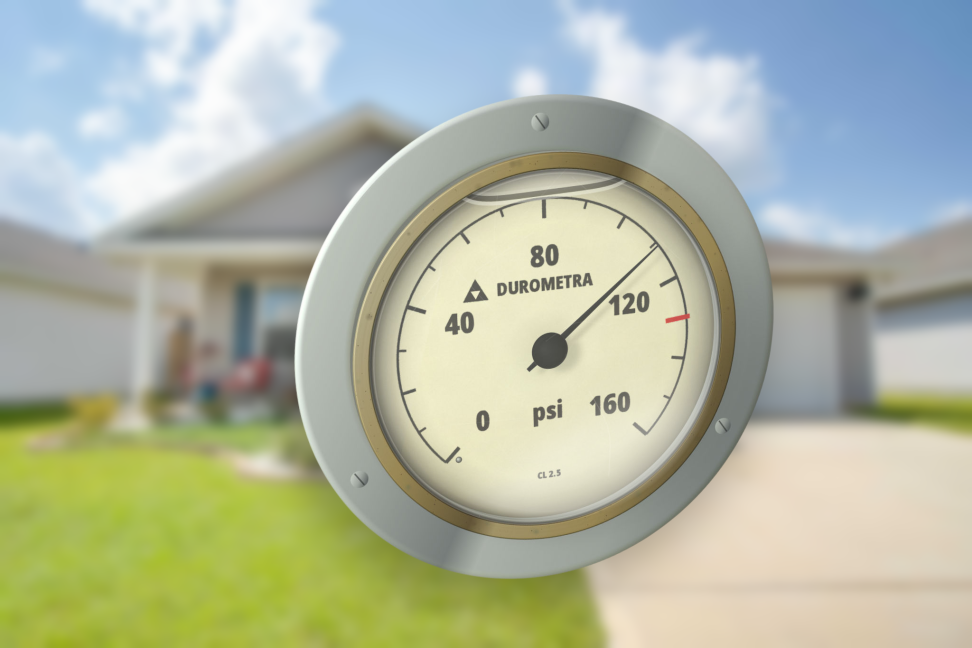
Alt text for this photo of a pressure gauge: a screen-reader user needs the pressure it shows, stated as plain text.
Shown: 110 psi
